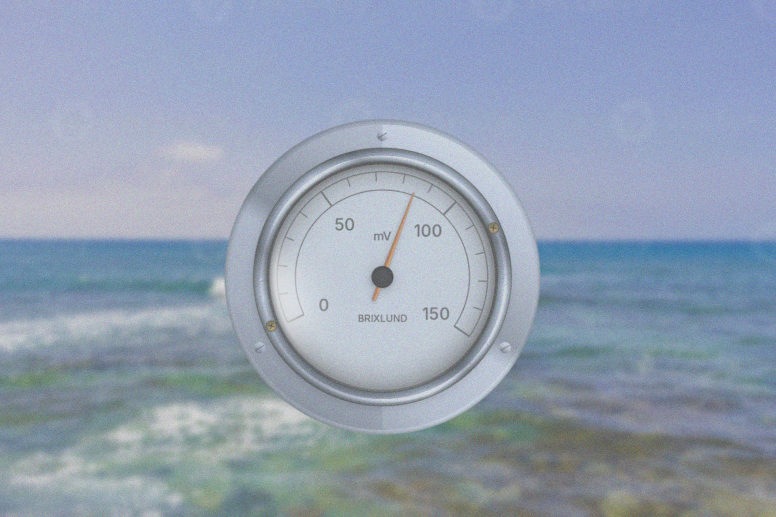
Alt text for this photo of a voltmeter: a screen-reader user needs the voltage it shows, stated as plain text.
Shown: 85 mV
